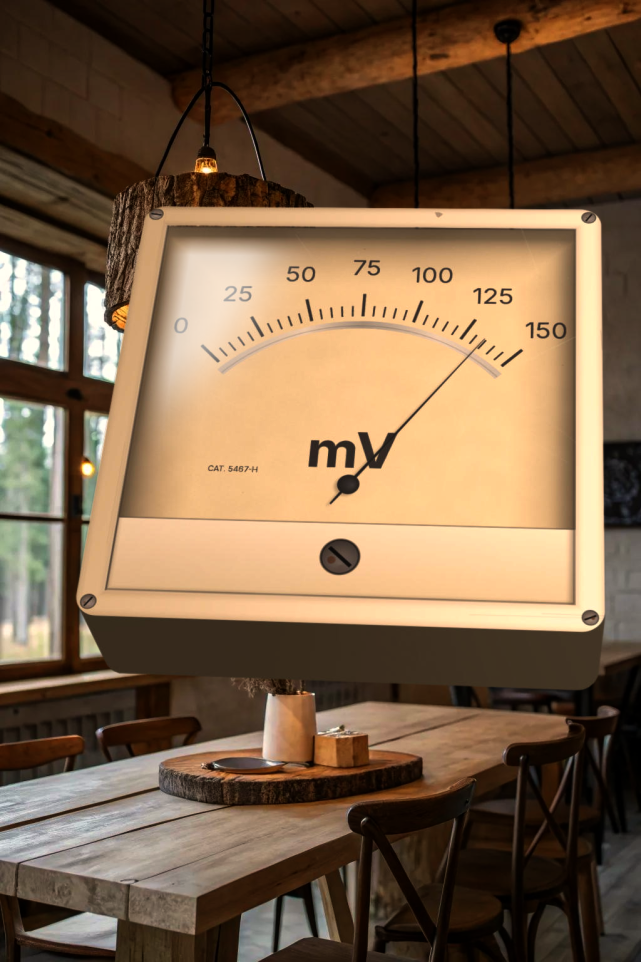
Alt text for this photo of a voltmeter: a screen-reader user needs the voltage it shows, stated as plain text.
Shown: 135 mV
